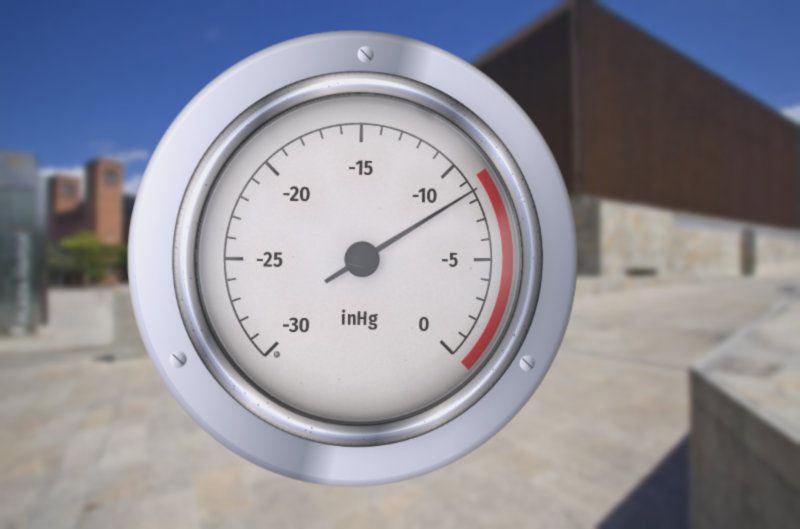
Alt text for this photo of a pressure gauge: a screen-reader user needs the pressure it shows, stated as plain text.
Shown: -8.5 inHg
